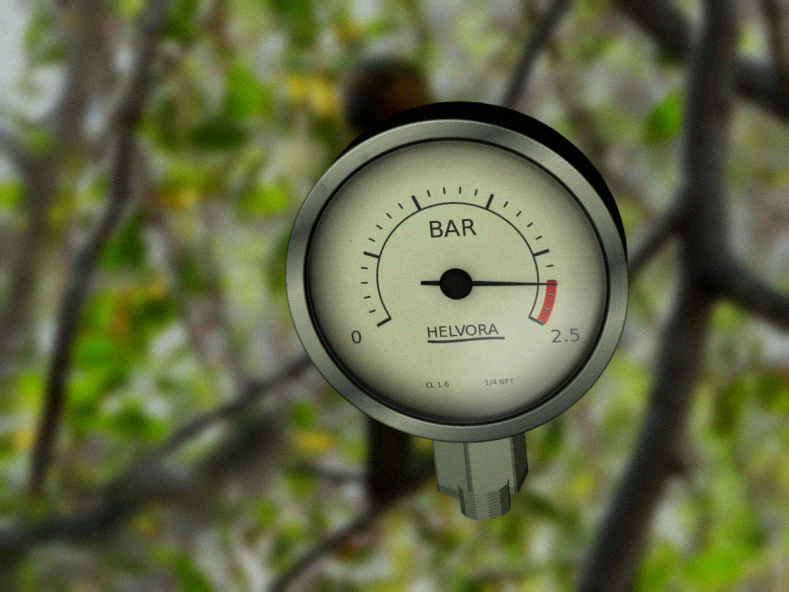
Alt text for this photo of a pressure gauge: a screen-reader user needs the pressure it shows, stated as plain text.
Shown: 2.2 bar
